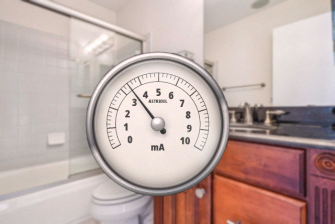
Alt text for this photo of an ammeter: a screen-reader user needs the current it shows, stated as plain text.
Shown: 3.4 mA
